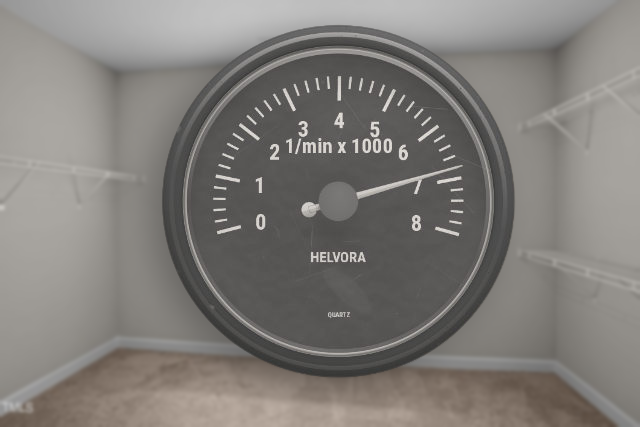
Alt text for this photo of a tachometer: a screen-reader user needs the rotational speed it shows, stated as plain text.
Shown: 6800 rpm
